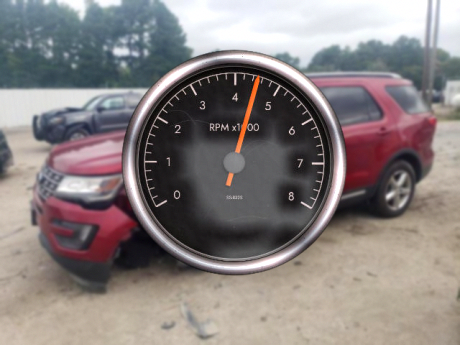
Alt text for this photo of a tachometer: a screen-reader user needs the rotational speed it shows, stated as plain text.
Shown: 4500 rpm
